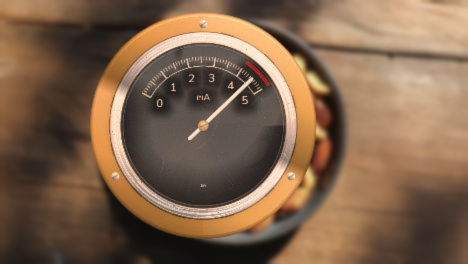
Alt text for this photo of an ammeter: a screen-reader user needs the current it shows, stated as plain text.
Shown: 4.5 mA
